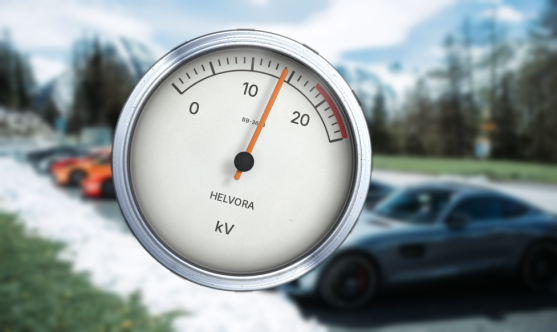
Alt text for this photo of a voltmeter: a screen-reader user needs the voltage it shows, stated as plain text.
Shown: 14 kV
